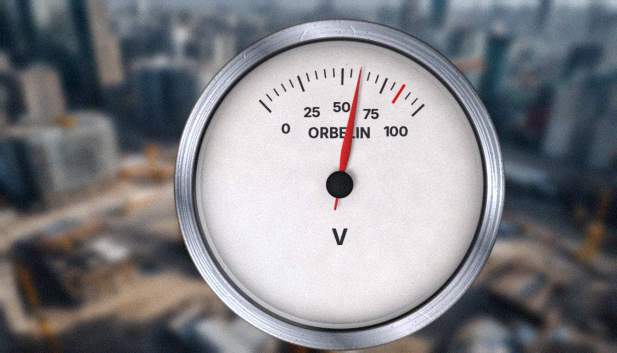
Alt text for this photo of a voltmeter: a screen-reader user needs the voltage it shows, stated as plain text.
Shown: 60 V
